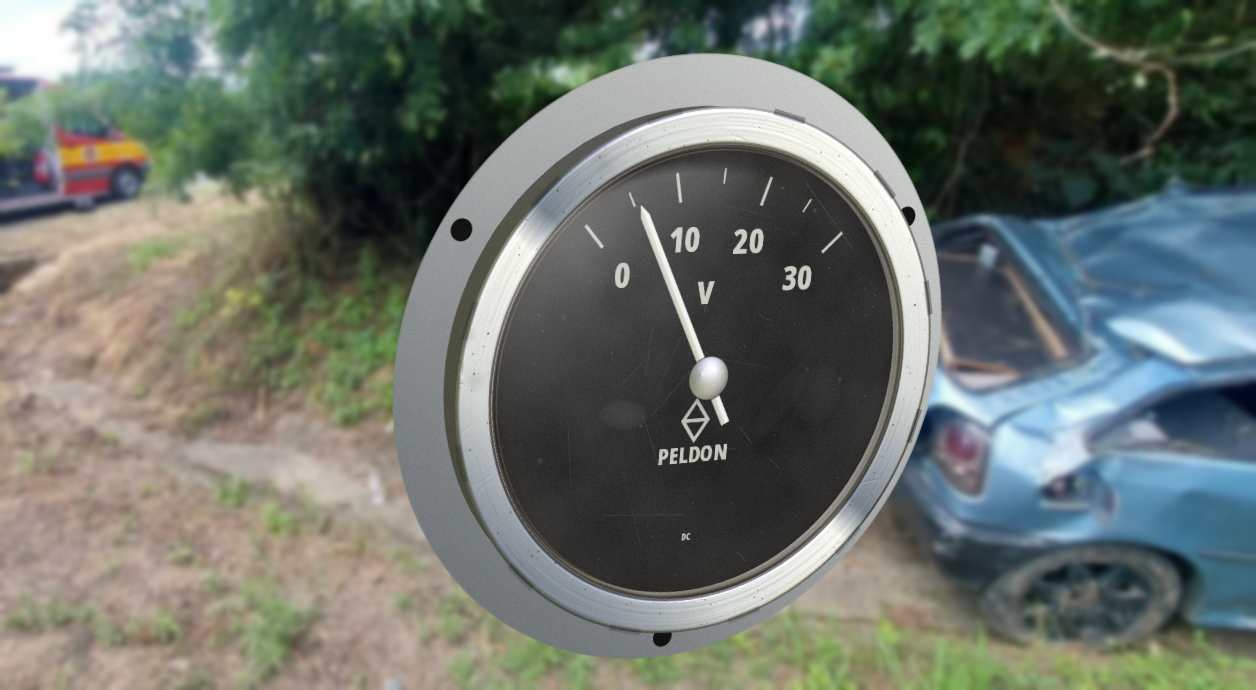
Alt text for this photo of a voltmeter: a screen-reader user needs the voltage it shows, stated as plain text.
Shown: 5 V
